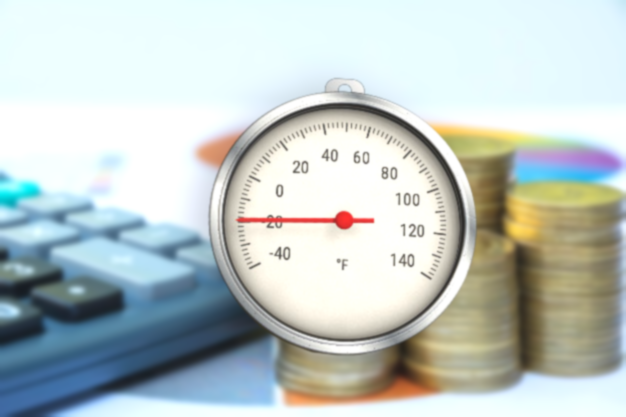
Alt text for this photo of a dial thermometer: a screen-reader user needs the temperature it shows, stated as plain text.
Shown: -20 °F
